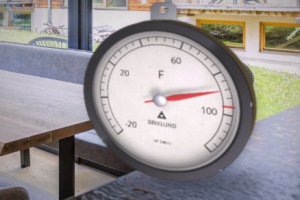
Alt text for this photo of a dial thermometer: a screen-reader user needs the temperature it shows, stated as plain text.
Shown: 88 °F
